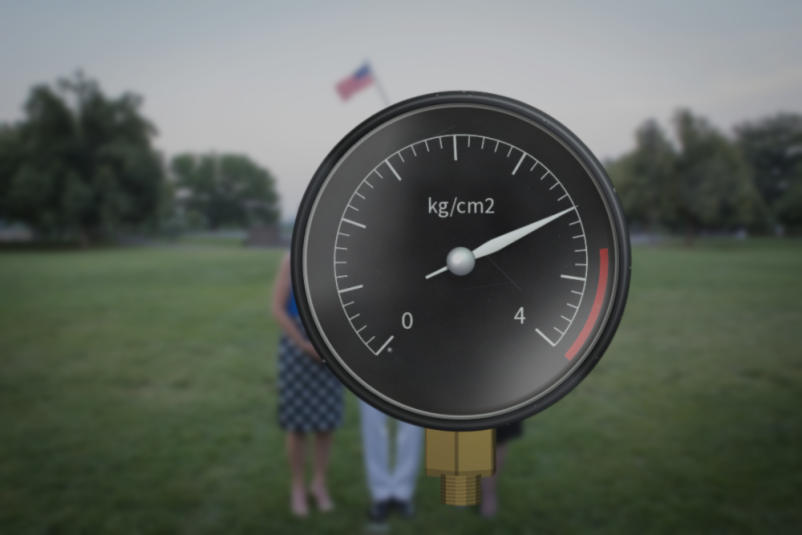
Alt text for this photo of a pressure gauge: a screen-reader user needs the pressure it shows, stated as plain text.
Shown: 3 kg/cm²
